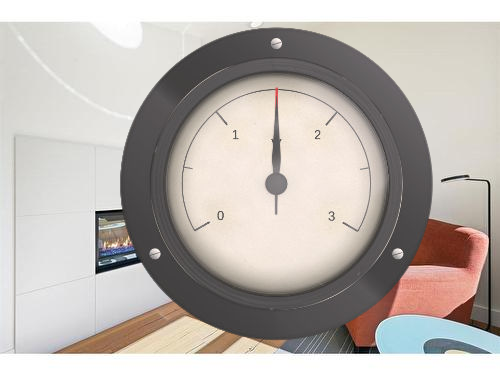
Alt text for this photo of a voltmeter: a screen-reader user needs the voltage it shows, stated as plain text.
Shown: 1.5 V
